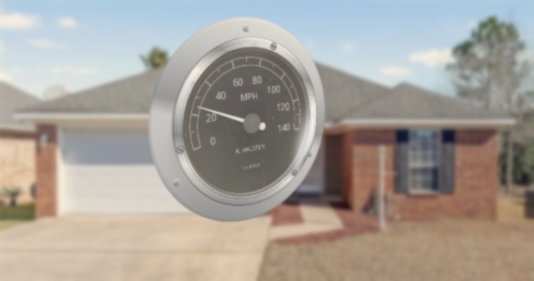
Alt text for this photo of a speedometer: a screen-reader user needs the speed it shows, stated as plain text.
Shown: 25 mph
